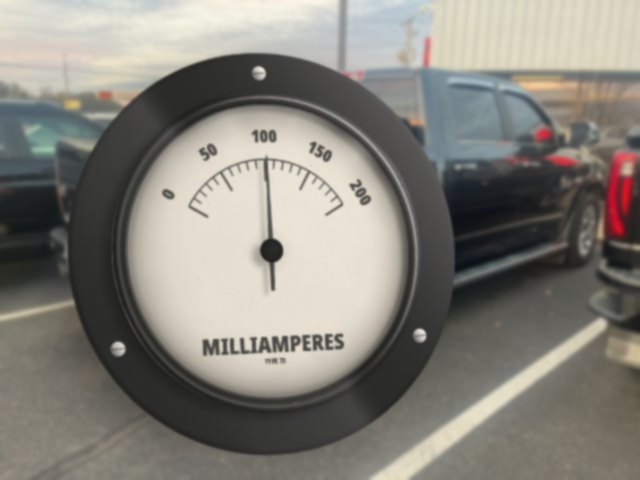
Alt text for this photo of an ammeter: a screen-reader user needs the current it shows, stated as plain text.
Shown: 100 mA
